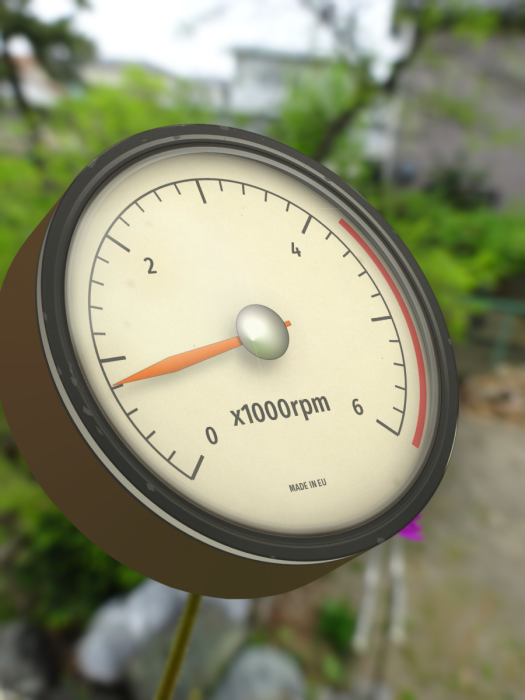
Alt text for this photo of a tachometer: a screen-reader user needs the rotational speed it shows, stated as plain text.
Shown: 800 rpm
